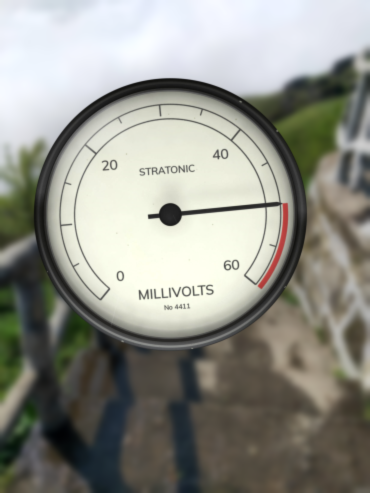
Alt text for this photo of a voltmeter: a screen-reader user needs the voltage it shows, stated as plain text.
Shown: 50 mV
